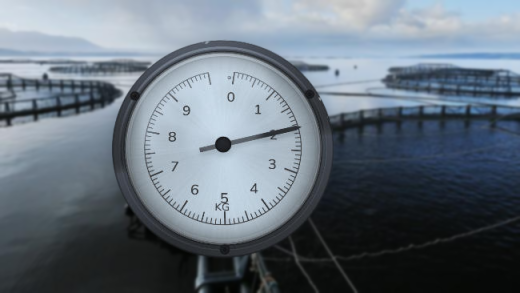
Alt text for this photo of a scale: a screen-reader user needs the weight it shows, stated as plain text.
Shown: 2 kg
